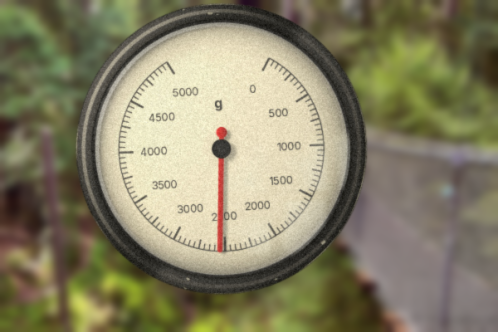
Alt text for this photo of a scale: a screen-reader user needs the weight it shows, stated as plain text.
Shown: 2550 g
